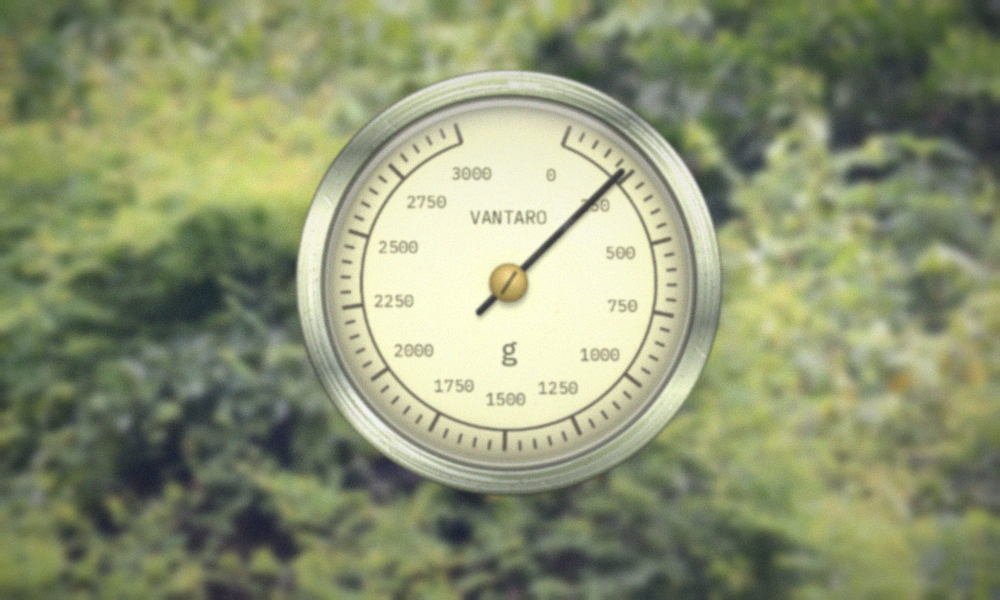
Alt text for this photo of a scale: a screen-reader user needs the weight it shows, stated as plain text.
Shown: 225 g
